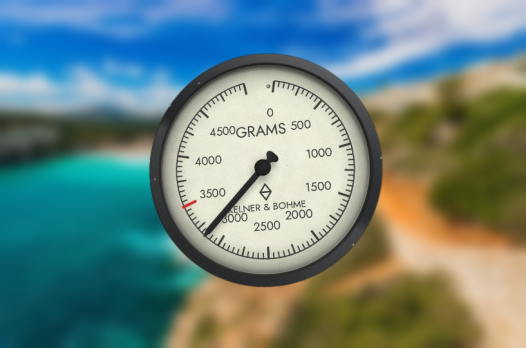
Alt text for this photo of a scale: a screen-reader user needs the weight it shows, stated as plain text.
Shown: 3150 g
